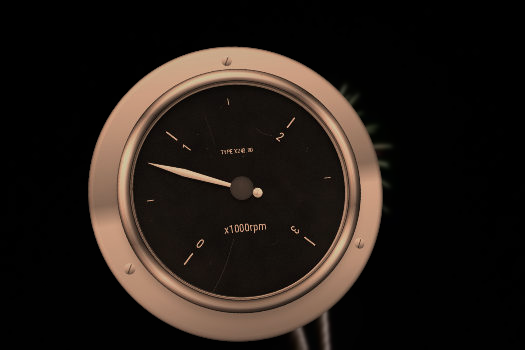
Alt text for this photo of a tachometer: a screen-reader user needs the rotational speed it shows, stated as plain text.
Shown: 750 rpm
